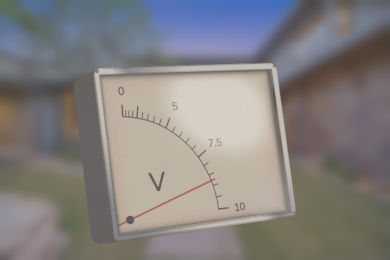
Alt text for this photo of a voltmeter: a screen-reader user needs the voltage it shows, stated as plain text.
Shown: 8.75 V
